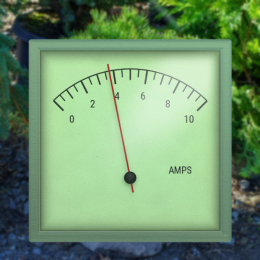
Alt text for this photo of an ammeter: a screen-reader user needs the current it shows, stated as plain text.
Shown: 3.75 A
